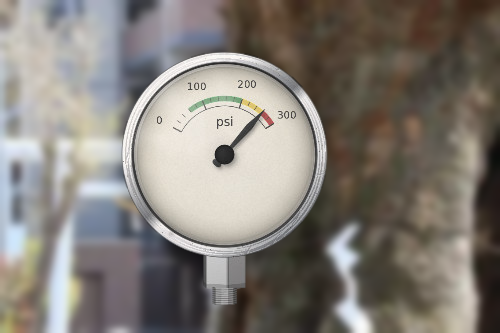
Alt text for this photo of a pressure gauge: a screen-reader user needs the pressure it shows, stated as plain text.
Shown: 260 psi
